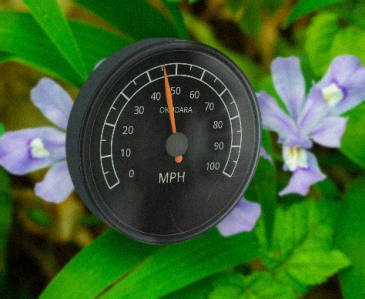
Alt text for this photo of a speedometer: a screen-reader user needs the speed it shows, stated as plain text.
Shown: 45 mph
